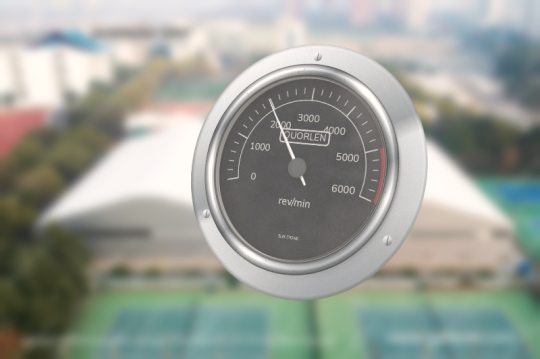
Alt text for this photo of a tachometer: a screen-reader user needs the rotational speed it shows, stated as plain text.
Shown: 2000 rpm
